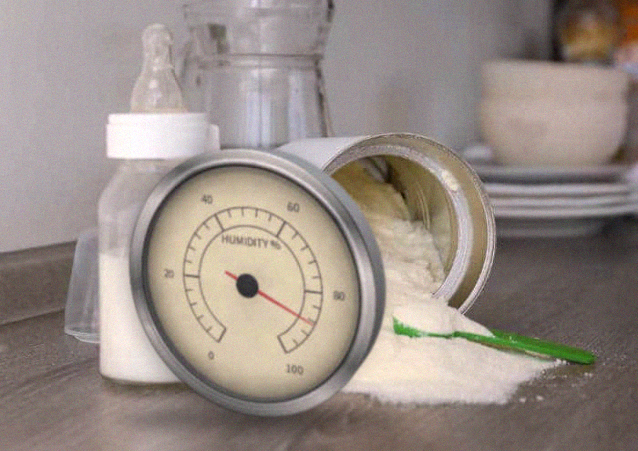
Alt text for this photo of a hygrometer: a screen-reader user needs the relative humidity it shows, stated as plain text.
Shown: 88 %
